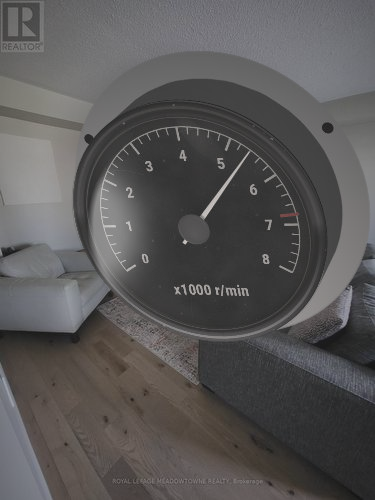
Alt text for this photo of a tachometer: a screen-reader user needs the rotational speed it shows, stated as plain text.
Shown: 5400 rpm
